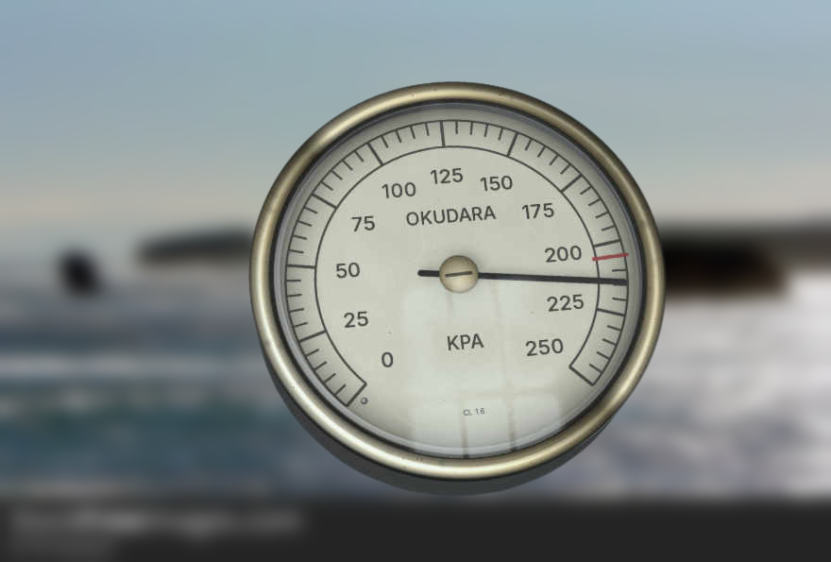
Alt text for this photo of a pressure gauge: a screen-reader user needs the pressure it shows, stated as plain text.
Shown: 215 kPa
